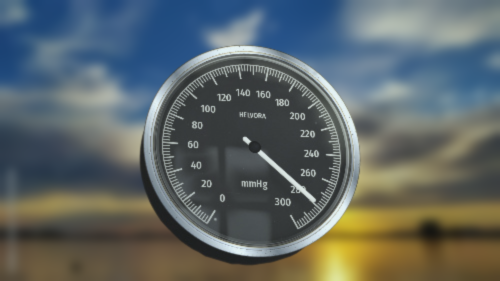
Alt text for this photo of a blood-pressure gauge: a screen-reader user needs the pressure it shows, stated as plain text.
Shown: 280 mmHg
